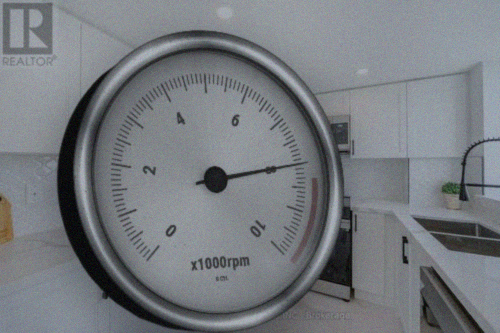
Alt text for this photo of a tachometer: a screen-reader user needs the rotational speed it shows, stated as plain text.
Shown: 8000 rpm
